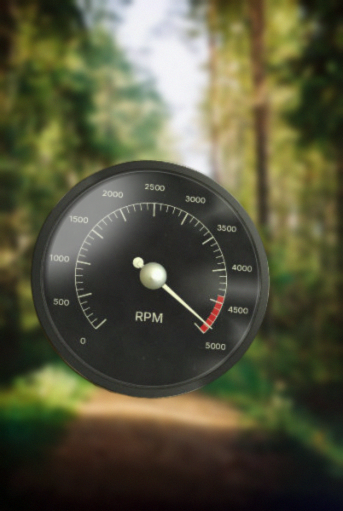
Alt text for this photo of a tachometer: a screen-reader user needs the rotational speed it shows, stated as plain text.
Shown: 4900 rpm
